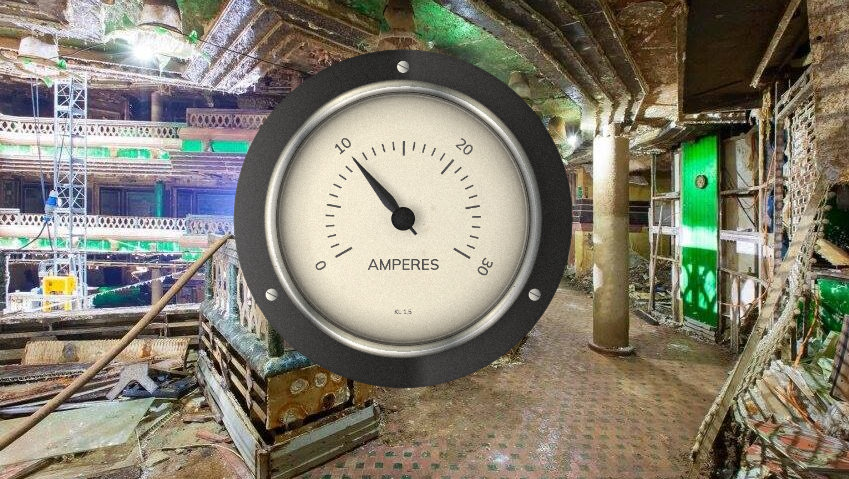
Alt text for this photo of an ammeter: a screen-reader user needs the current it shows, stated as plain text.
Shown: 10 A
